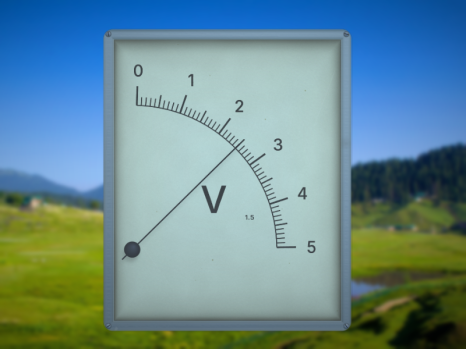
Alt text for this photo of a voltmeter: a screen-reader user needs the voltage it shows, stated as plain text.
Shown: 2.5 V
